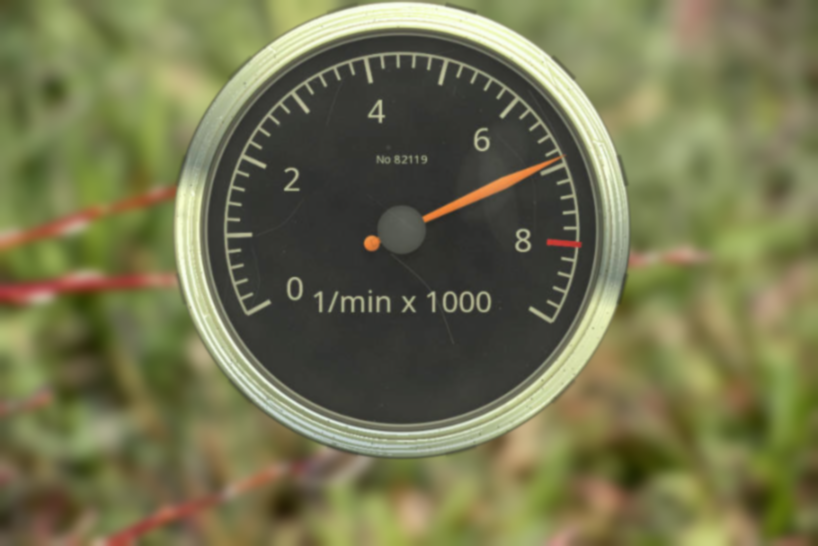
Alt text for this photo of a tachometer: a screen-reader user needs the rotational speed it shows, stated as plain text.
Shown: 6900 rpm
